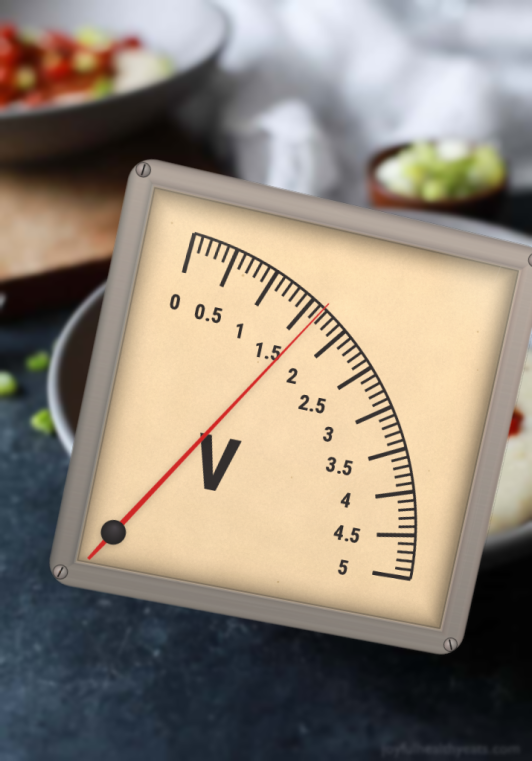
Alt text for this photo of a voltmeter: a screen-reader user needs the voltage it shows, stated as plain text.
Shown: 1.65 V
